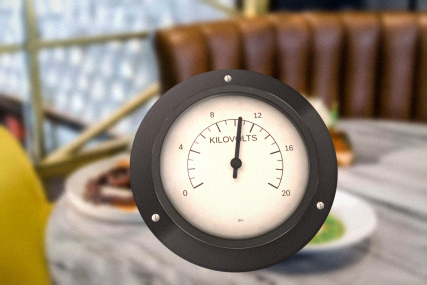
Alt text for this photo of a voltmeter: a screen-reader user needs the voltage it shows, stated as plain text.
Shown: 10.5 kV
